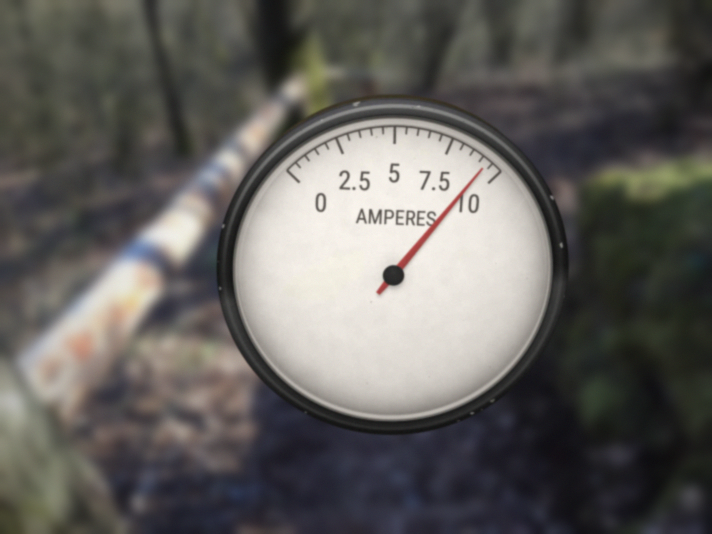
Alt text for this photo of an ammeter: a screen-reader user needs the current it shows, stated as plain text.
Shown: 9.25 A
